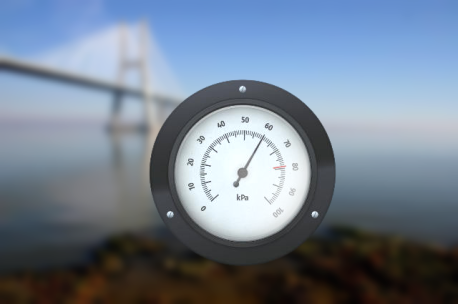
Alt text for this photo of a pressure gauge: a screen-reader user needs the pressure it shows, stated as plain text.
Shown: 60 kPa
